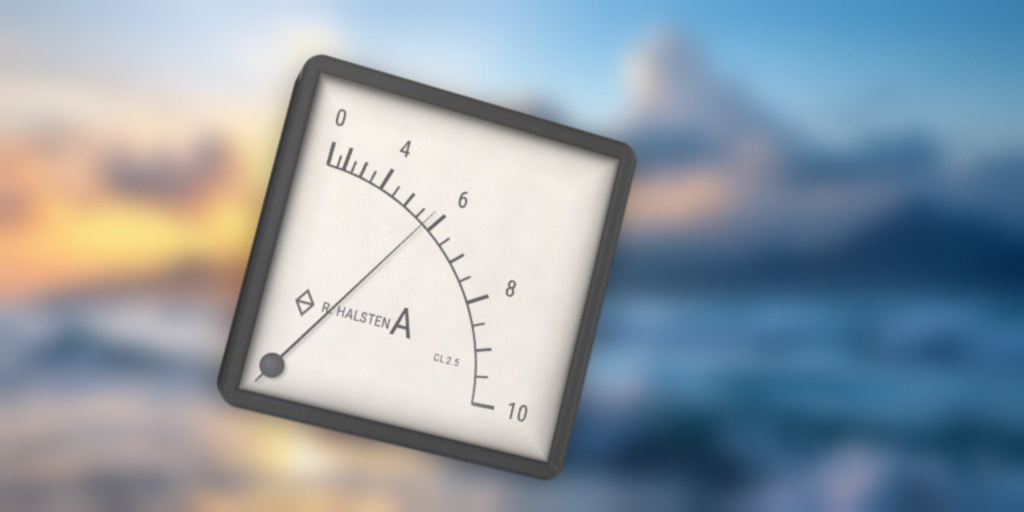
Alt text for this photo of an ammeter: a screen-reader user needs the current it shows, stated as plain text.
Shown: 5.75 A
